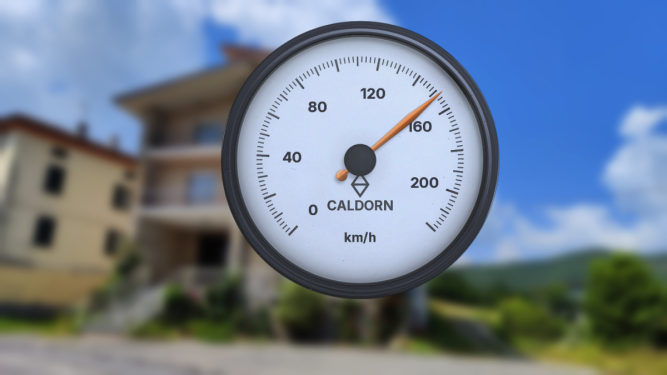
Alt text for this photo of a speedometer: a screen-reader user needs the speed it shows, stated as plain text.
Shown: 152 km/h
